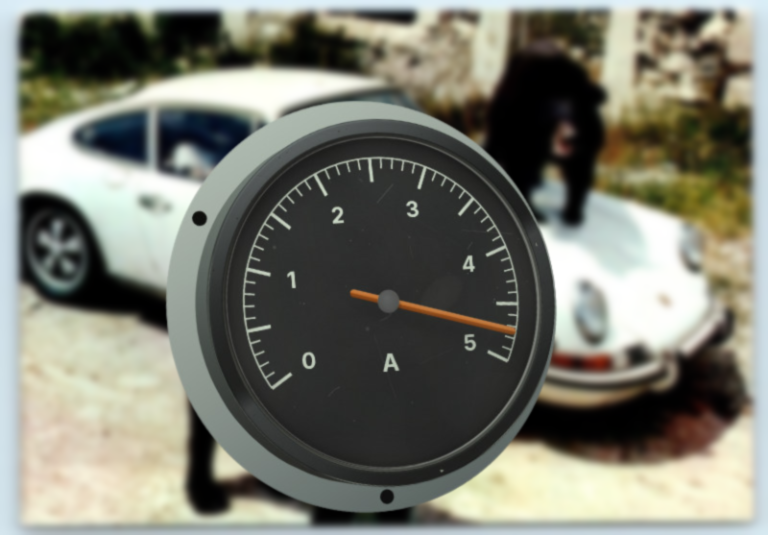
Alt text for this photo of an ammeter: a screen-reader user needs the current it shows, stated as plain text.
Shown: 4.75 A
